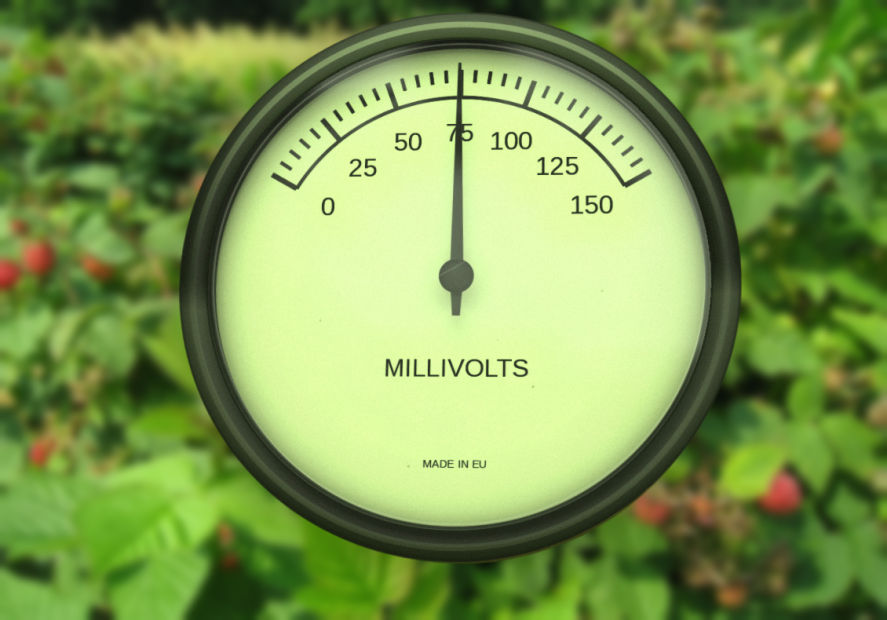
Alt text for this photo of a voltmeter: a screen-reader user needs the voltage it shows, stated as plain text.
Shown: 75 mV
